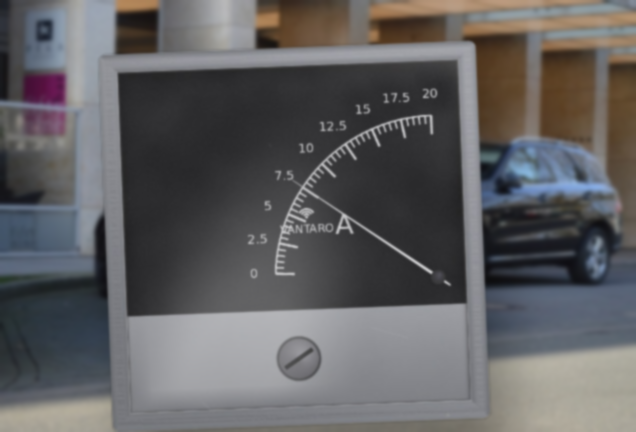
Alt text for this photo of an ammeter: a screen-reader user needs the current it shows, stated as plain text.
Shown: 7.5 A
